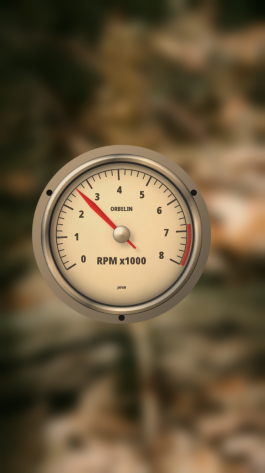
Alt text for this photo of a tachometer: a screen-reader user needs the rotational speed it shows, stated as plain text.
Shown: 2600 rpm
